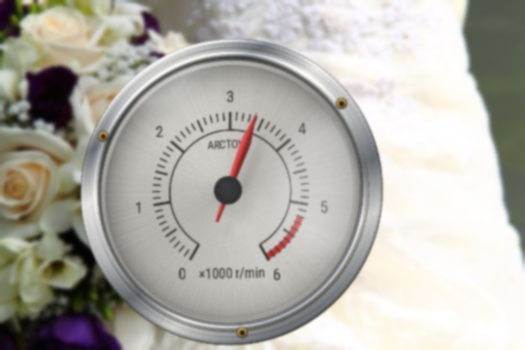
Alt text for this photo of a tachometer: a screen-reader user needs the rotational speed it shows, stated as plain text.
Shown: 3400 rpm
